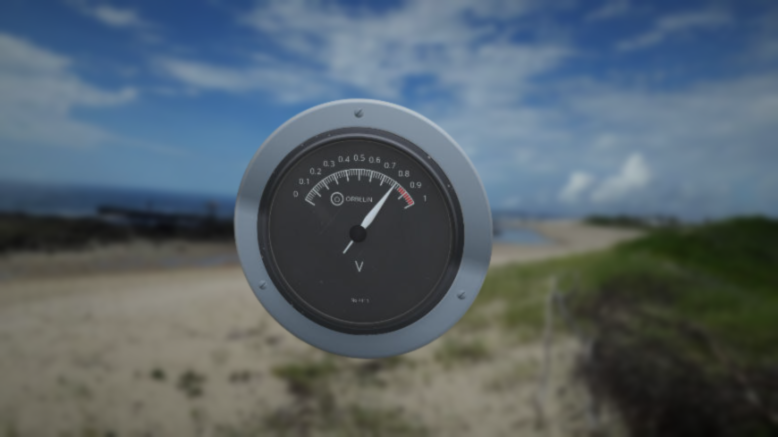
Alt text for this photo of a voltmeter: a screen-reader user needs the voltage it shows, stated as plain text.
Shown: 0.8 V
